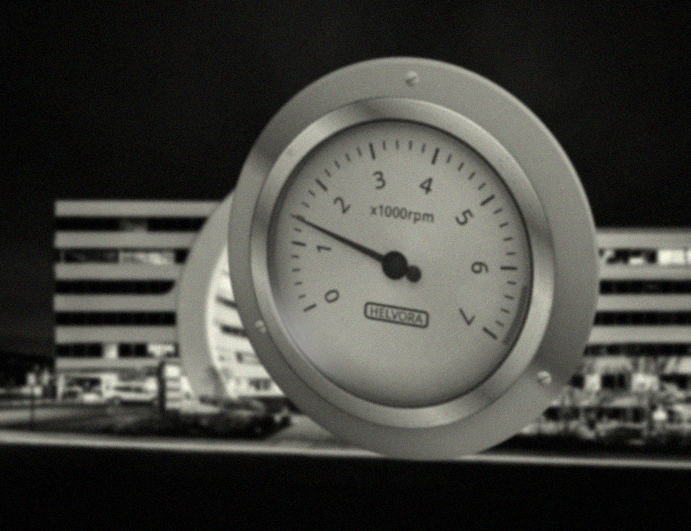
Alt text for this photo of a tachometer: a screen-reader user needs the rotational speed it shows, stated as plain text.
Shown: 1400 rpm
